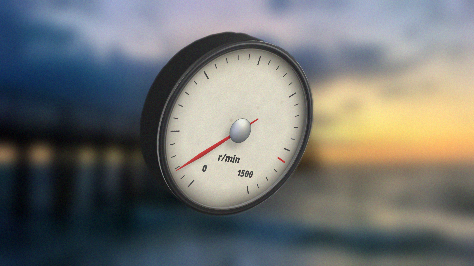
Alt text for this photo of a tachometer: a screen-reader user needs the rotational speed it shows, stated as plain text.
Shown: 100 rpm
